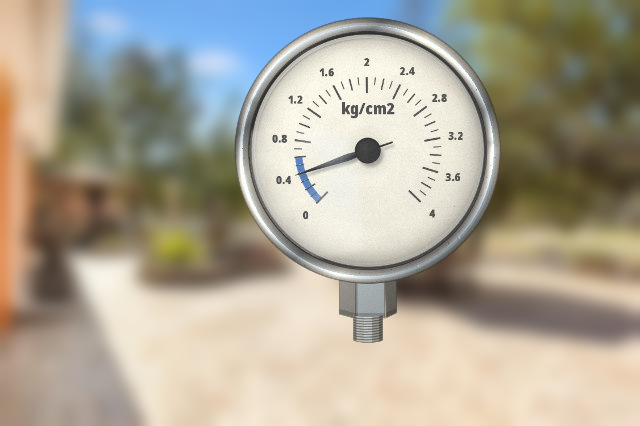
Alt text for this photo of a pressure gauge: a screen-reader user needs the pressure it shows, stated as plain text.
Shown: 0.4 kg/cm²
